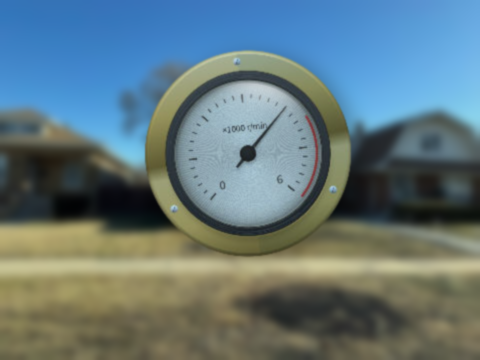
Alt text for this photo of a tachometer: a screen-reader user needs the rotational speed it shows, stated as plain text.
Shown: 4000 rpm
